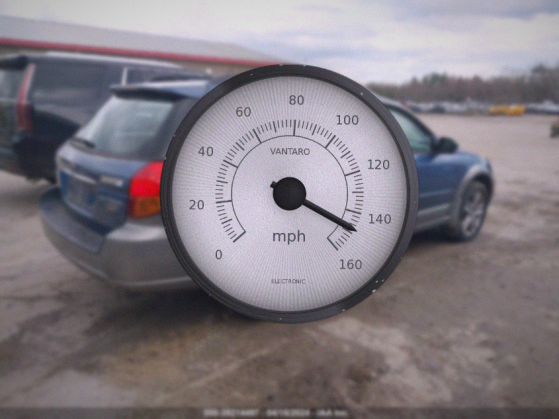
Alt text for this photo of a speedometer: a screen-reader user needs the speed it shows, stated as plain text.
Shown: 148 mph
